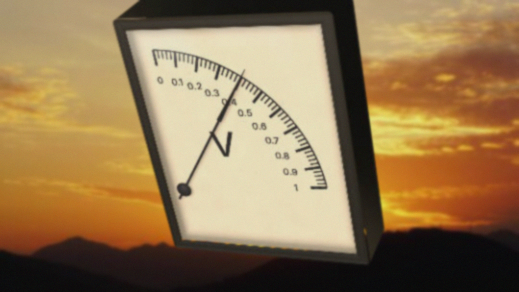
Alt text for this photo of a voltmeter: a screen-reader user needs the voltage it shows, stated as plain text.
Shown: 0.4 V
